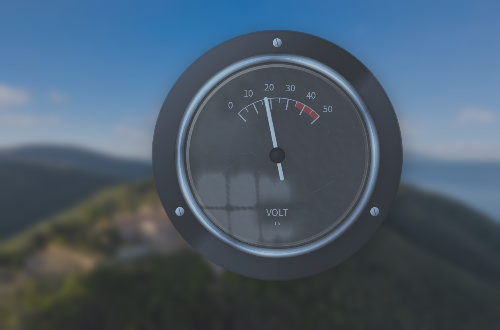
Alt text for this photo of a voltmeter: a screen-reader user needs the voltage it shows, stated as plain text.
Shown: 17.5 V
